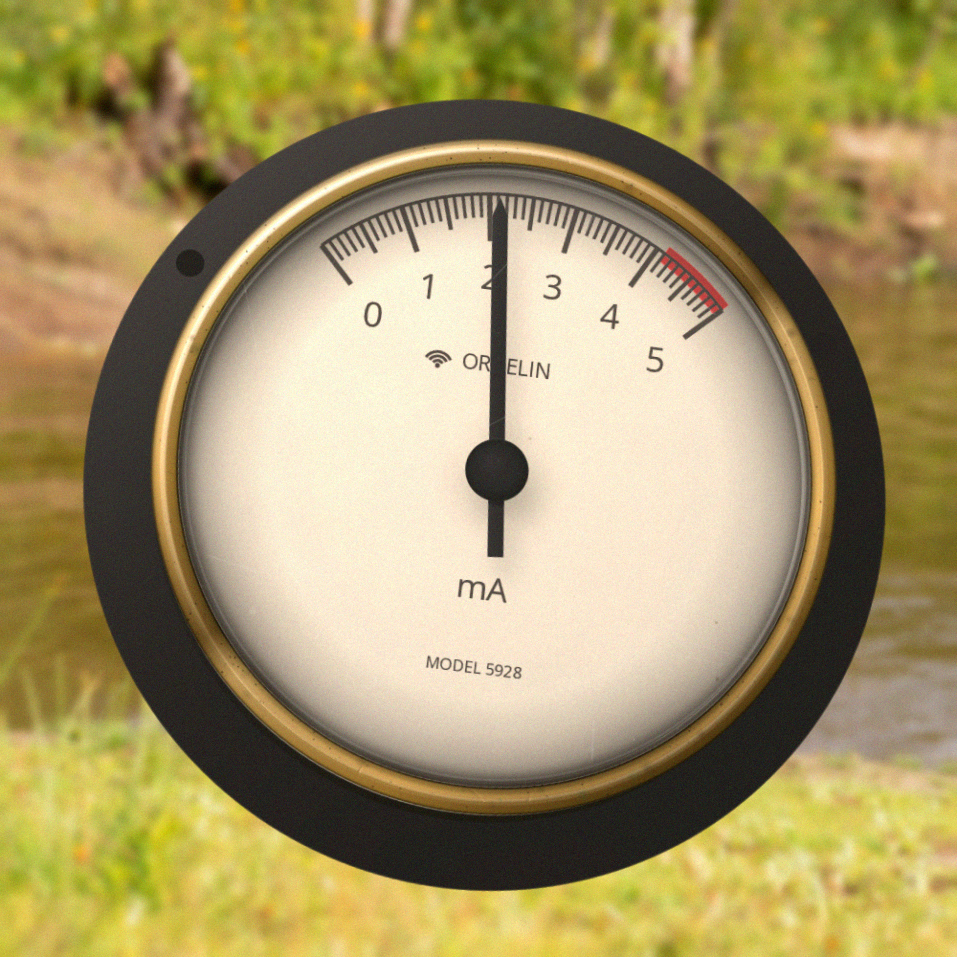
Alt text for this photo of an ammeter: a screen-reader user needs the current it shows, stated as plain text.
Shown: 2.1 mA
